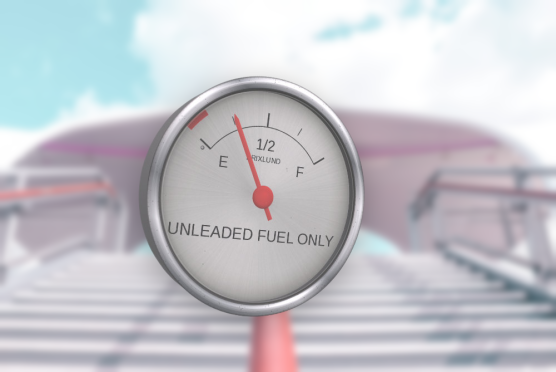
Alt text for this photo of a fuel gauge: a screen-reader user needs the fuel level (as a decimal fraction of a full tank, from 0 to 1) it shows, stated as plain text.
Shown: 0.25
